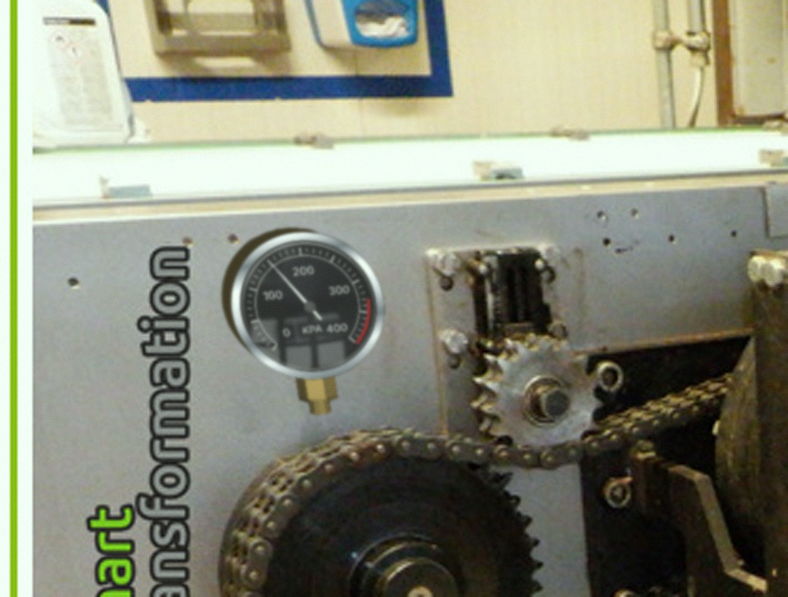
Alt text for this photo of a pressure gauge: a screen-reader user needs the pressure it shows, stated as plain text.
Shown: 150 kPa
